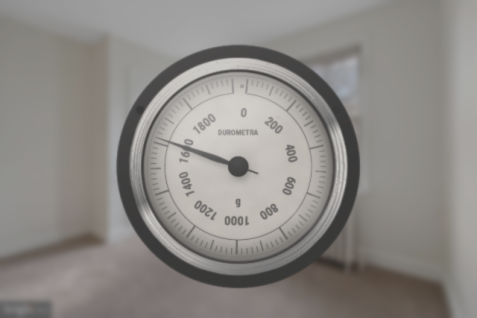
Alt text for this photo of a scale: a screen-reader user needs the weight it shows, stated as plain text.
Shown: 1620 g
